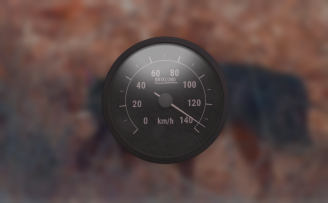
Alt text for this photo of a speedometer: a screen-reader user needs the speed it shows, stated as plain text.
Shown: 135 km/h
